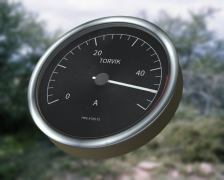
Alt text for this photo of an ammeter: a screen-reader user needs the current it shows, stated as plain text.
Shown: 46 A
